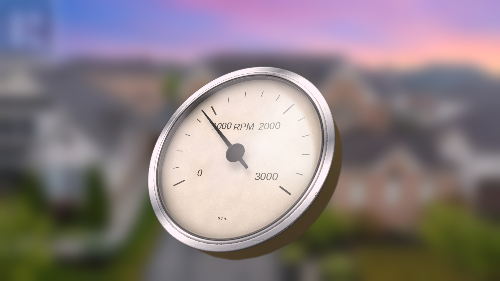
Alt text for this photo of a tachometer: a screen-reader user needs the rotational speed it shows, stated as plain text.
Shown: 900 rpm
